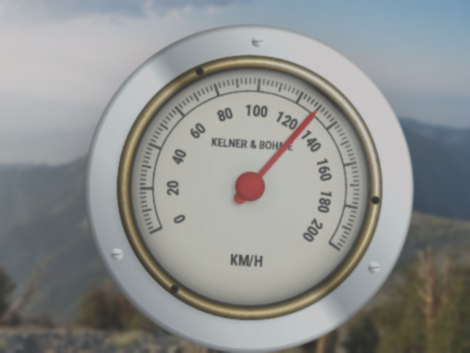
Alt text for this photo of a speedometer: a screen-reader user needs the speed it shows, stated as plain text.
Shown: 130 km/h
